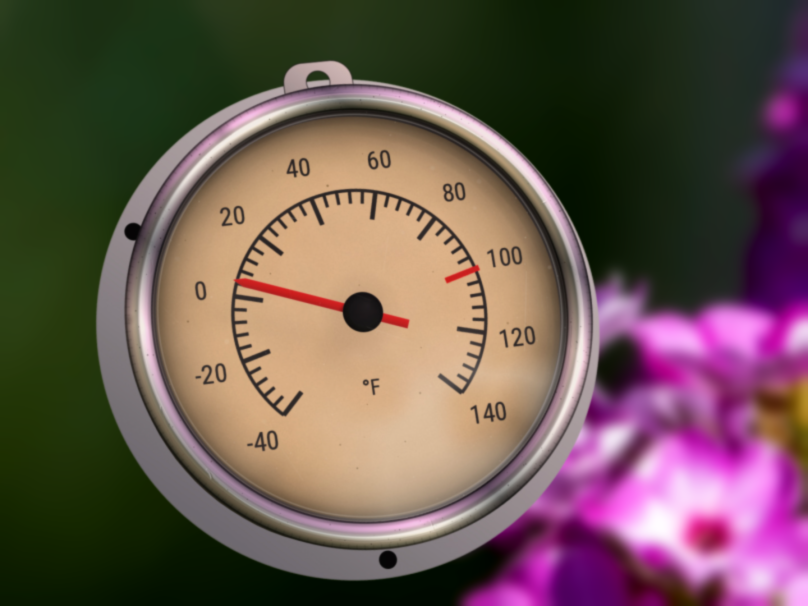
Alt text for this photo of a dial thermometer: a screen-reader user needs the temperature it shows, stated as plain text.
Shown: 4 °F
